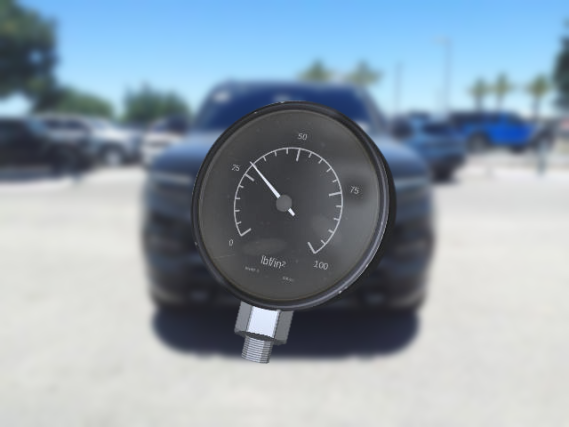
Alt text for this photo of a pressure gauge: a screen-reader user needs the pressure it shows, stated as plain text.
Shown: 30 psi
